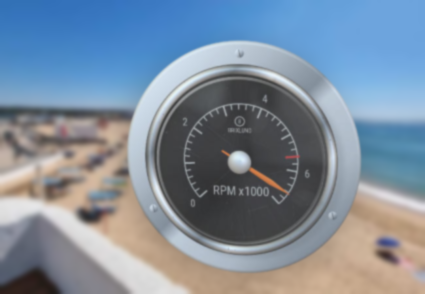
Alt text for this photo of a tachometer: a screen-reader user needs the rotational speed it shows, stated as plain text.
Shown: 6600 rpm
